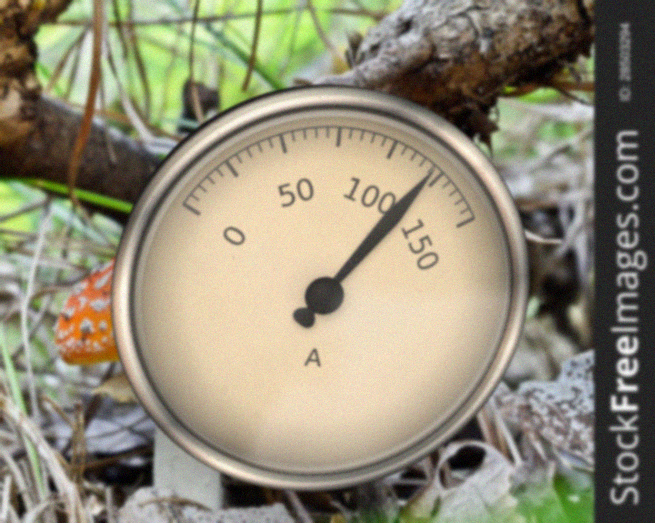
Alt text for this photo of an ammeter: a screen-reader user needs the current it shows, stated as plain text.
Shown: 120 A
